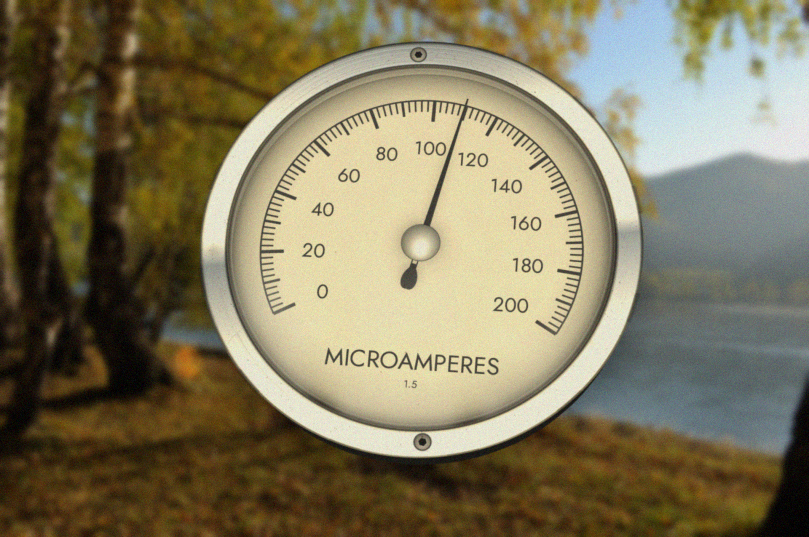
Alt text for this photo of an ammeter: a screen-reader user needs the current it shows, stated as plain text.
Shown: 110 µA
